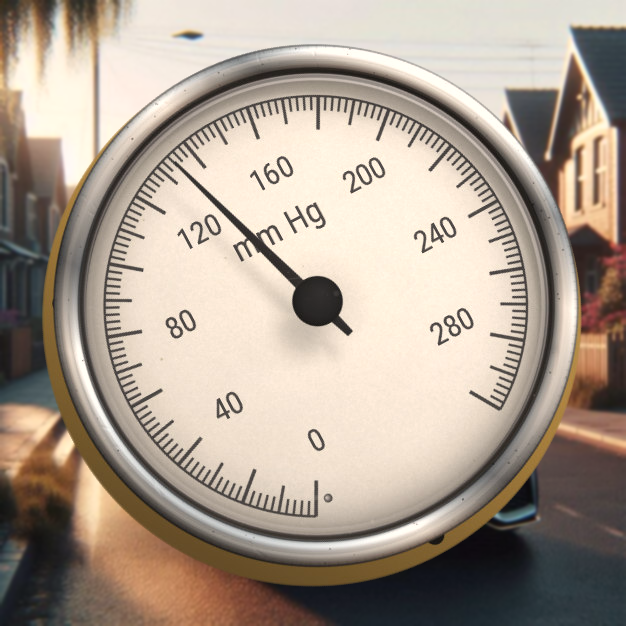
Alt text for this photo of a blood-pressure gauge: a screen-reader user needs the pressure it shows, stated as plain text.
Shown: 134 mmHg
